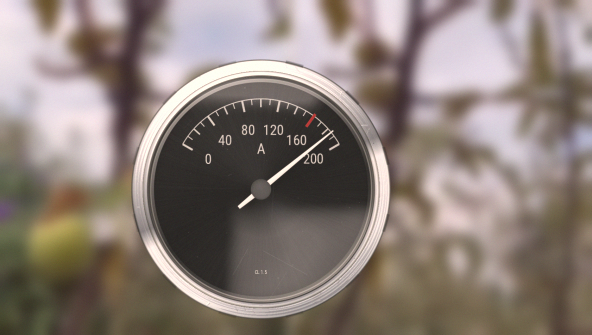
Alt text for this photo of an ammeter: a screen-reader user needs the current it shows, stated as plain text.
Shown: 185 A
